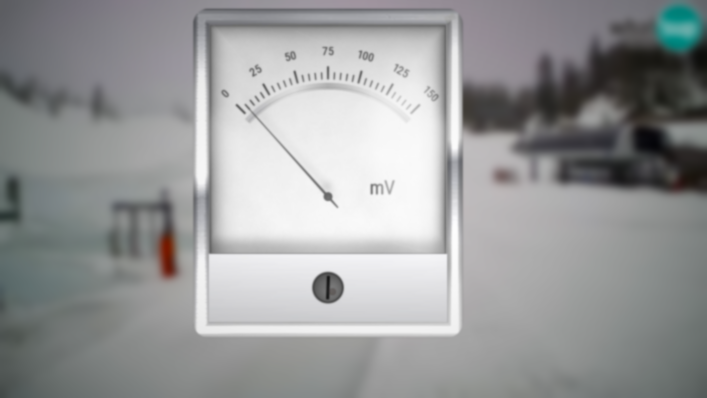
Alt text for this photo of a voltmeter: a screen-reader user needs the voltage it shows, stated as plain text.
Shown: 5 mV
